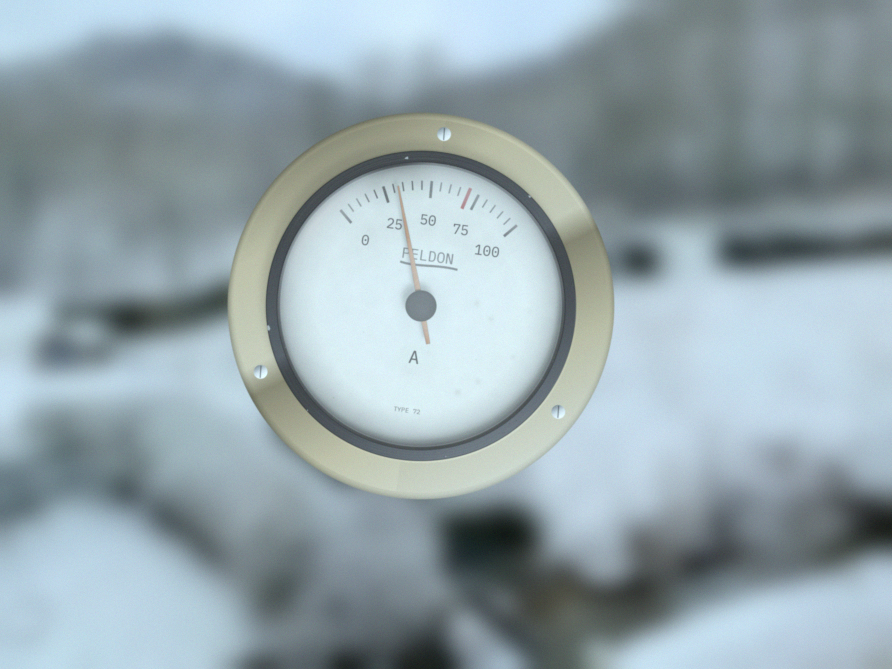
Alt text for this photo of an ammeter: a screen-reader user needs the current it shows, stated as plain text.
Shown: 32.5 A
